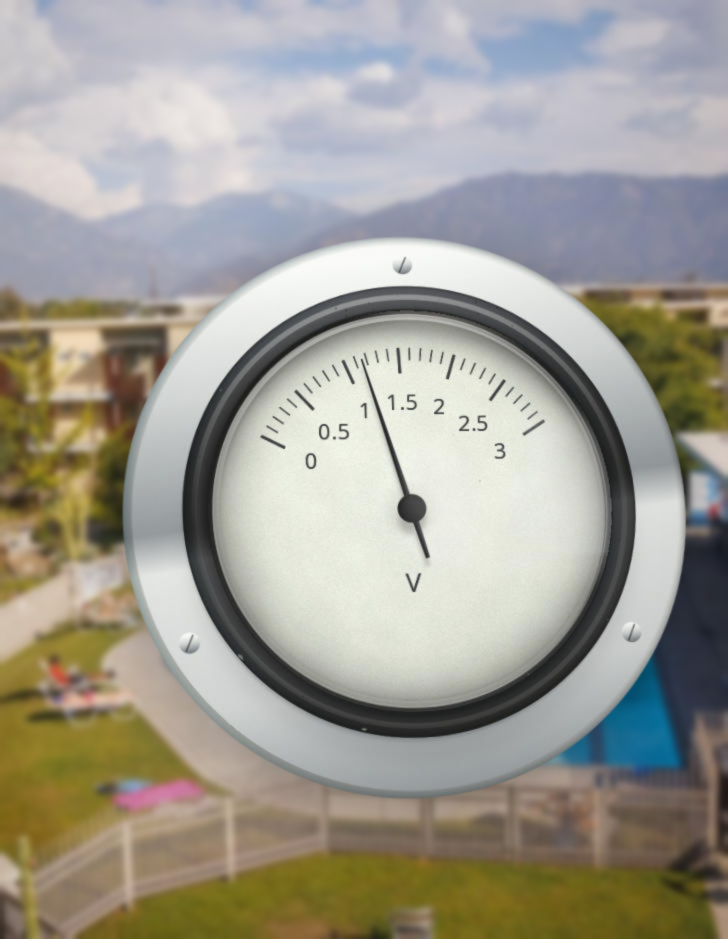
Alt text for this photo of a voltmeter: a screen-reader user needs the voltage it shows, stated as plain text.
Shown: 1.15 V
